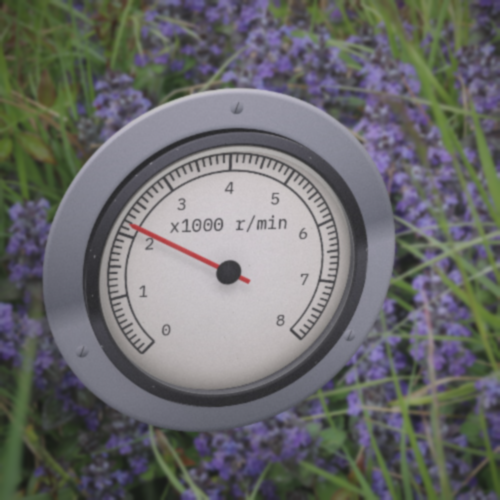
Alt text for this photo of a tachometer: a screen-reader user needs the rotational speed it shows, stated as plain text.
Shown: 2200 rpm
